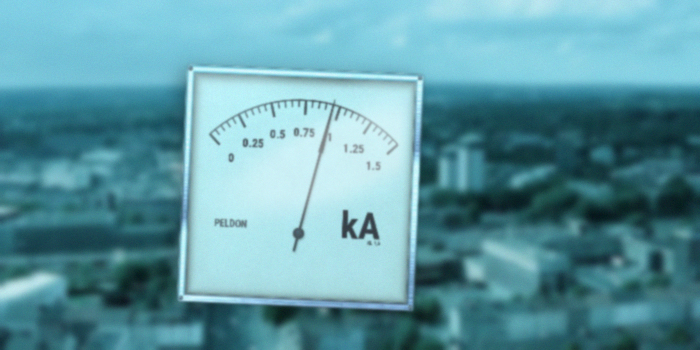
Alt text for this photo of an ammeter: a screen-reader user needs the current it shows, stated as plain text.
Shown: 0.95 kA
